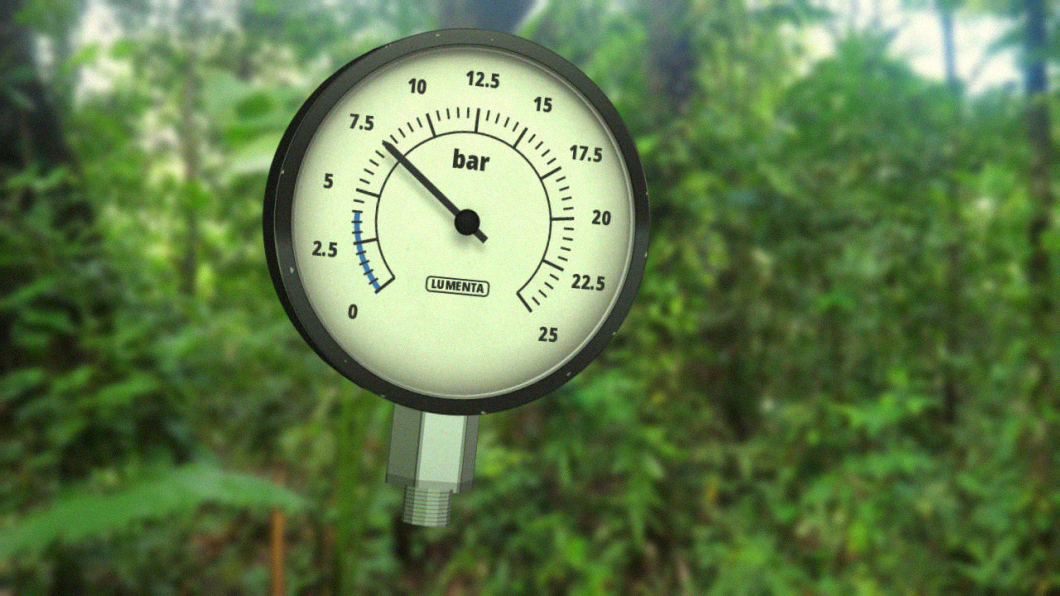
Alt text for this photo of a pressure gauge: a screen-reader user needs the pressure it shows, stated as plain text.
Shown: 7.5 bar
